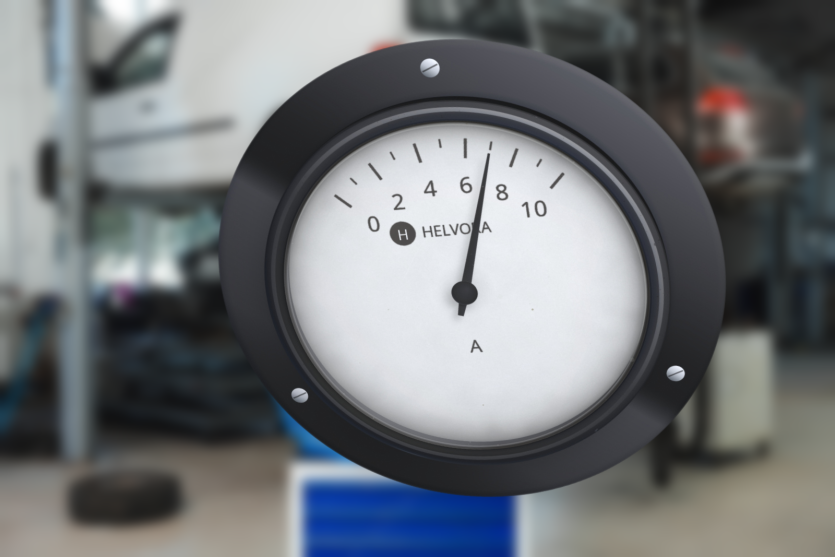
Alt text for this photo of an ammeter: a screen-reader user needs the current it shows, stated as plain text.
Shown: 7 A
